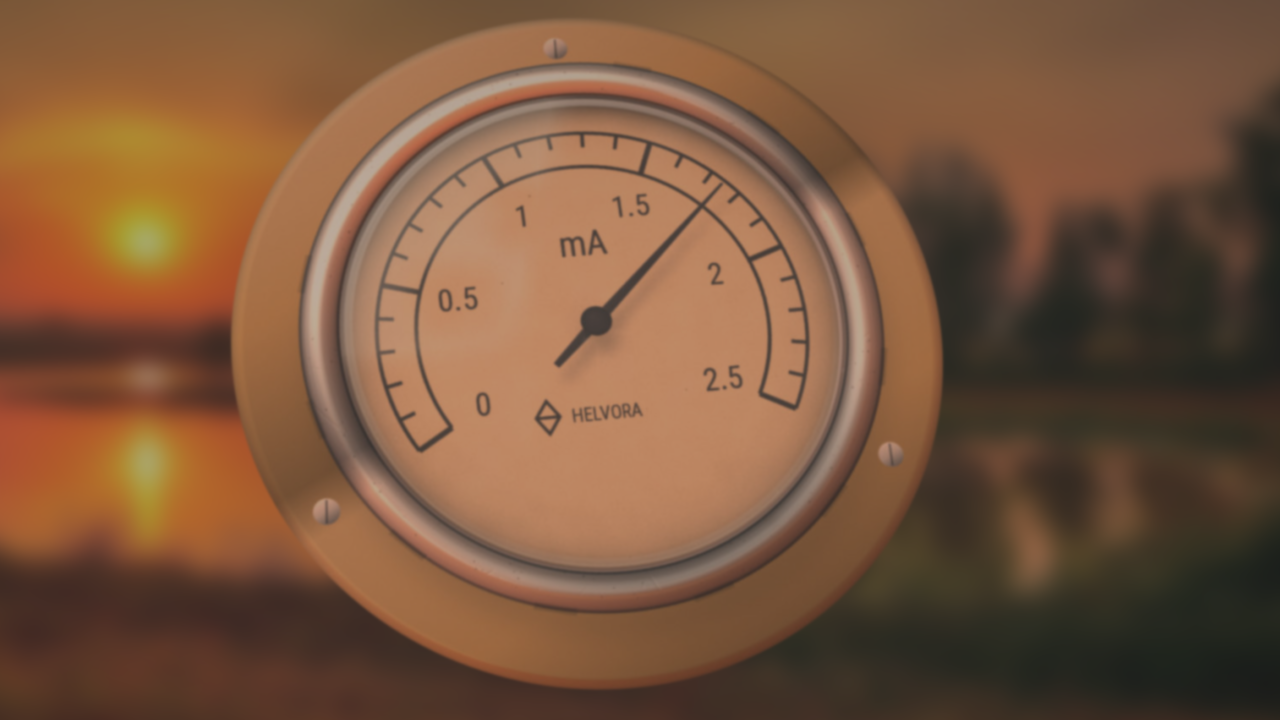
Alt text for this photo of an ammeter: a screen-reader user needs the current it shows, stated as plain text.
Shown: 1.75 mA
